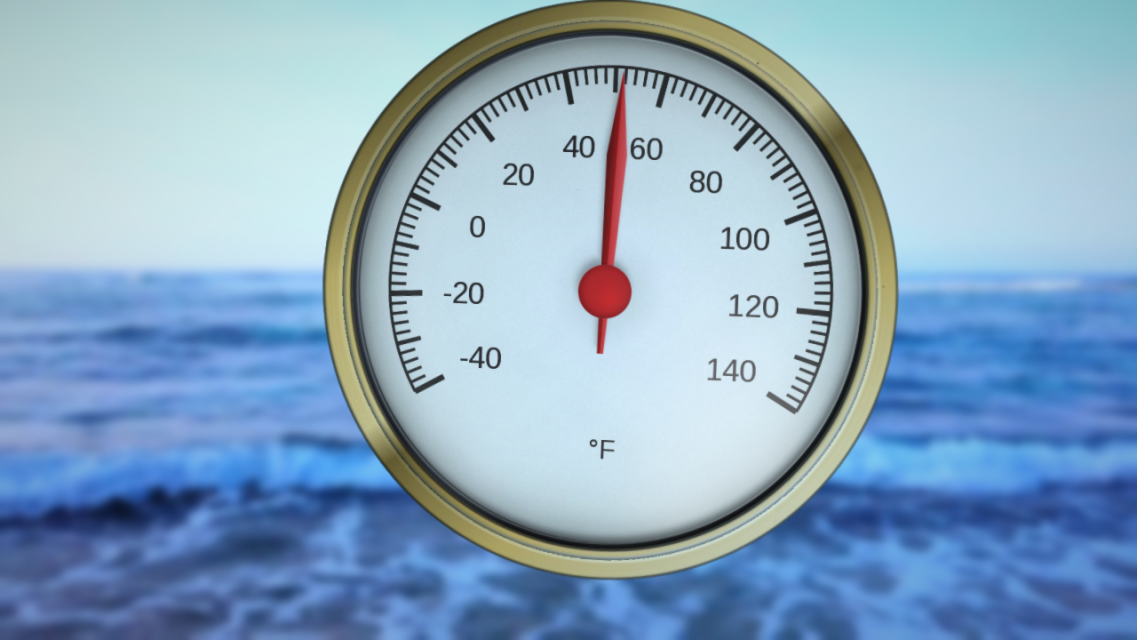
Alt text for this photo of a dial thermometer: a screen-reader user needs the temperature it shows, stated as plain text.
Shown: 52 °F
